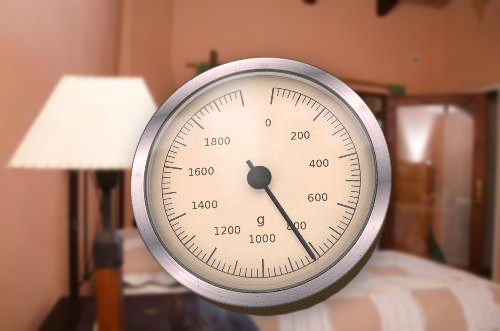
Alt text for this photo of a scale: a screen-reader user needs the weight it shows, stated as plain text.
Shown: 820 g
